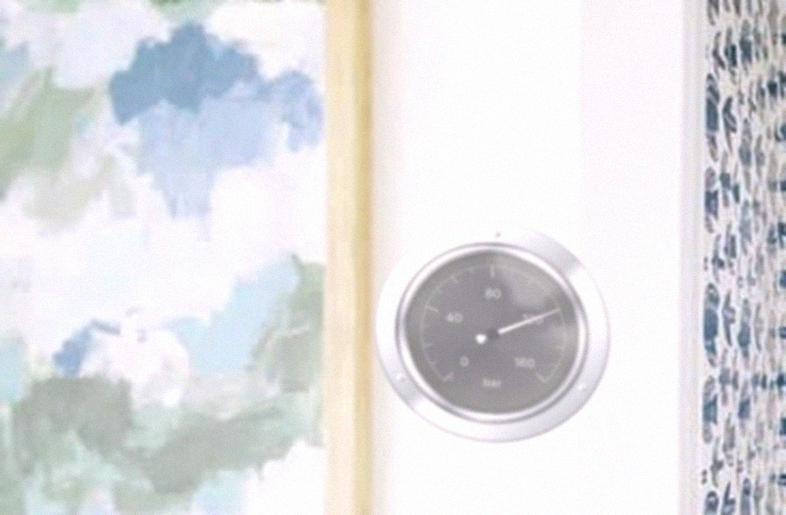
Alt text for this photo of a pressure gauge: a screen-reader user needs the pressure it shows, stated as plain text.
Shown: 120 bar
